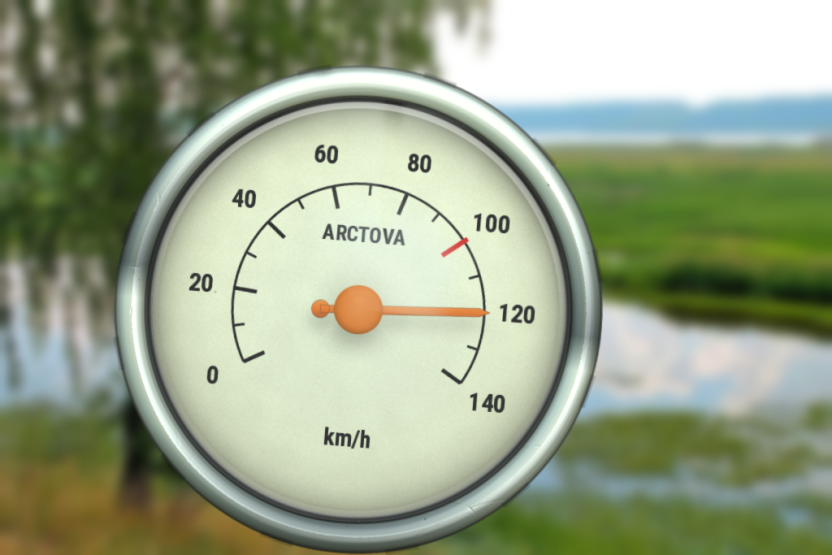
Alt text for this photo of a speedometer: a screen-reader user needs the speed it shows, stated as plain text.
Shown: 120 km/h
